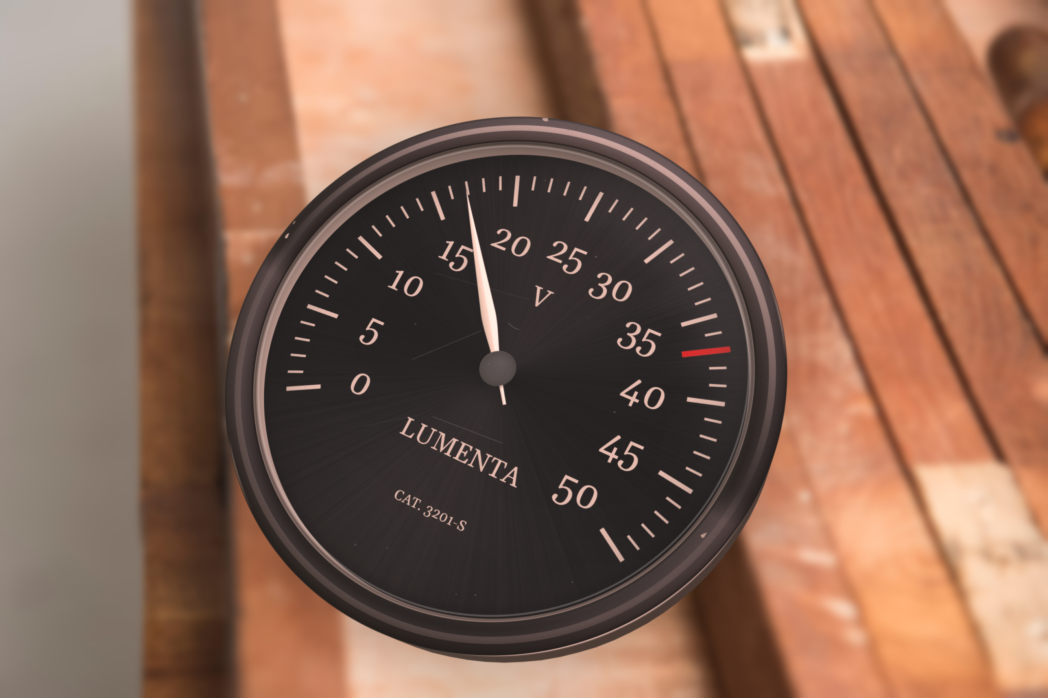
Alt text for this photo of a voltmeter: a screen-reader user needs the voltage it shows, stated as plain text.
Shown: 17 V
